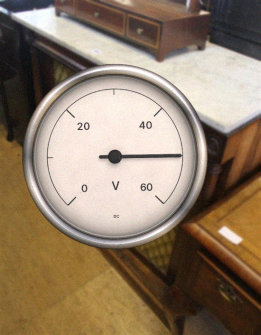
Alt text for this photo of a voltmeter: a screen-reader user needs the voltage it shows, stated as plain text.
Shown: 50 V
